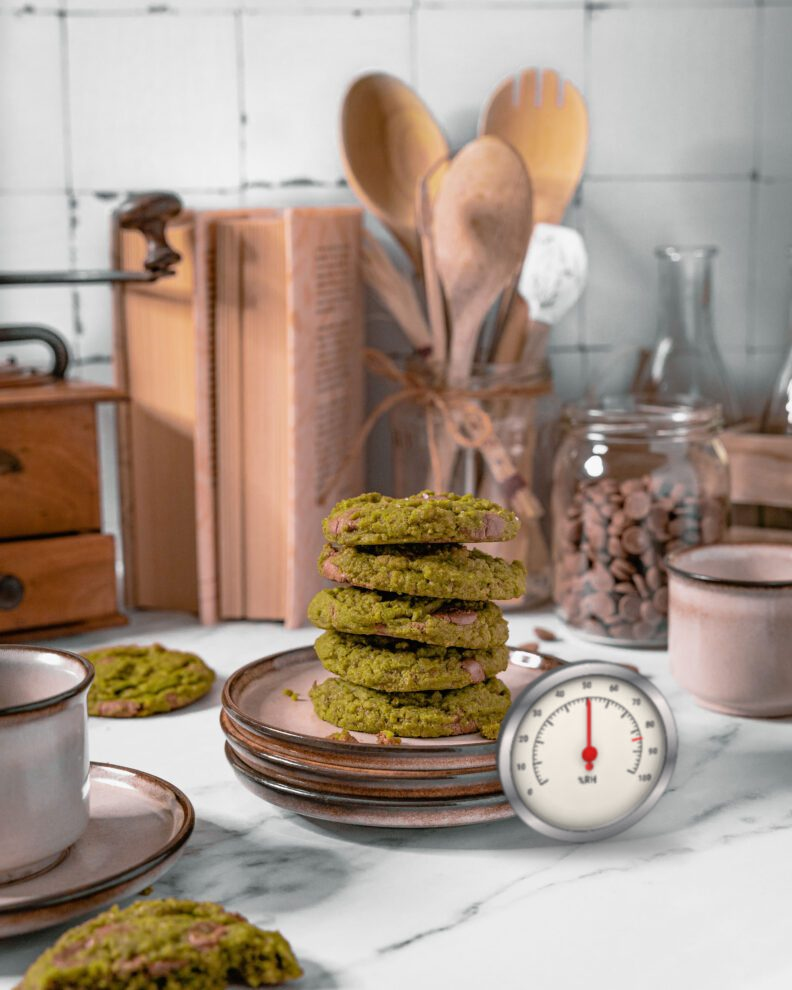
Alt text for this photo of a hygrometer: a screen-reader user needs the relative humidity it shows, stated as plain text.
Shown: 50 %
